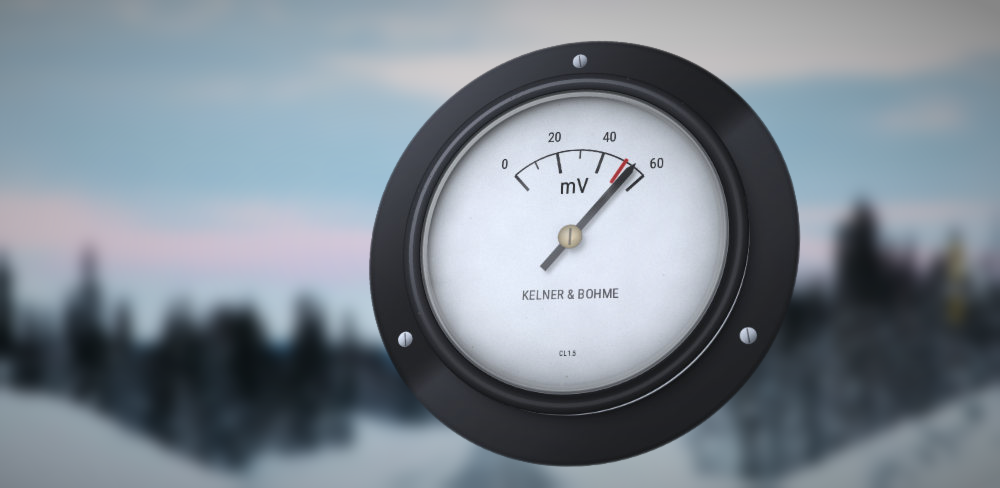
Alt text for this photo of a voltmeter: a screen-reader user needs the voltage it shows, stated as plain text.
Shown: 55 mV
